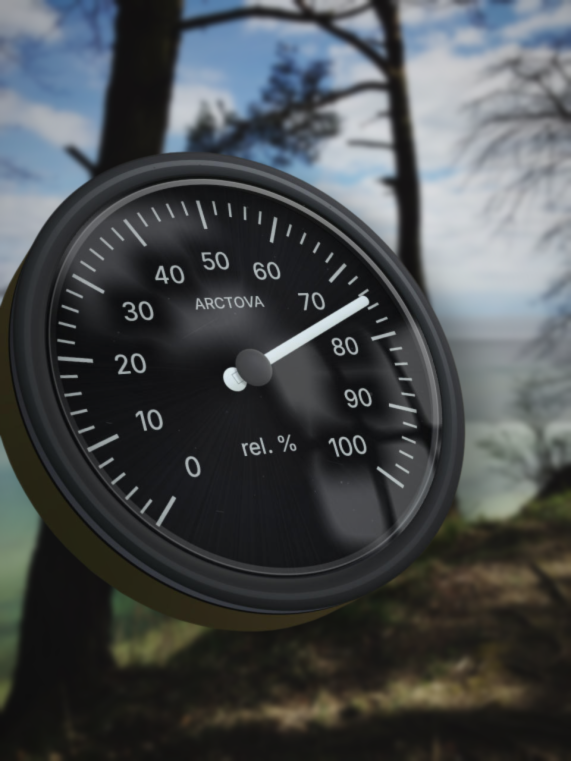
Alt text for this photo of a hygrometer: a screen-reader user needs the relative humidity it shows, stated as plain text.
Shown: 75 %
